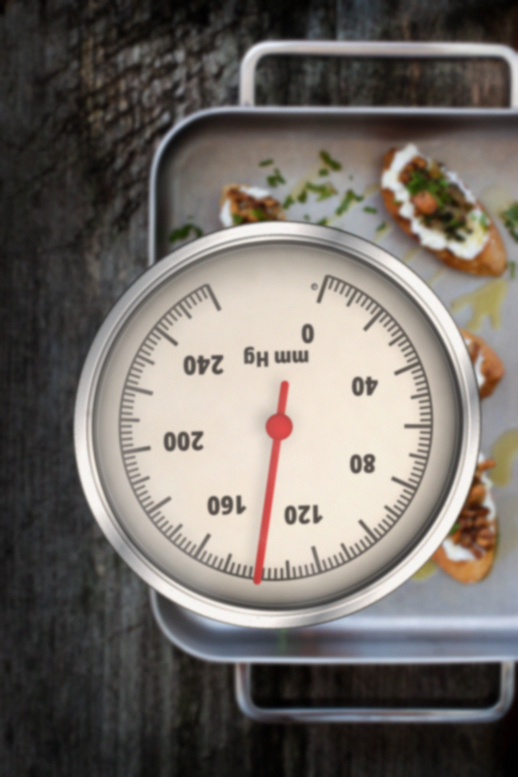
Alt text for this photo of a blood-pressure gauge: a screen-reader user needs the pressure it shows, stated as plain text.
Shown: 140 mmHg
